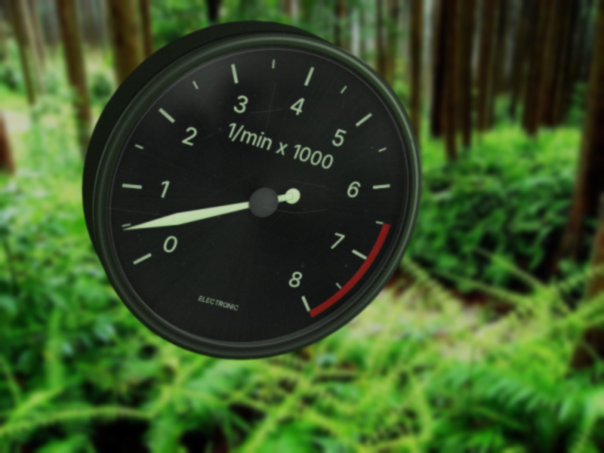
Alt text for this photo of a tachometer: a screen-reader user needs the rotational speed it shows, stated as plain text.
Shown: 500 rpm
